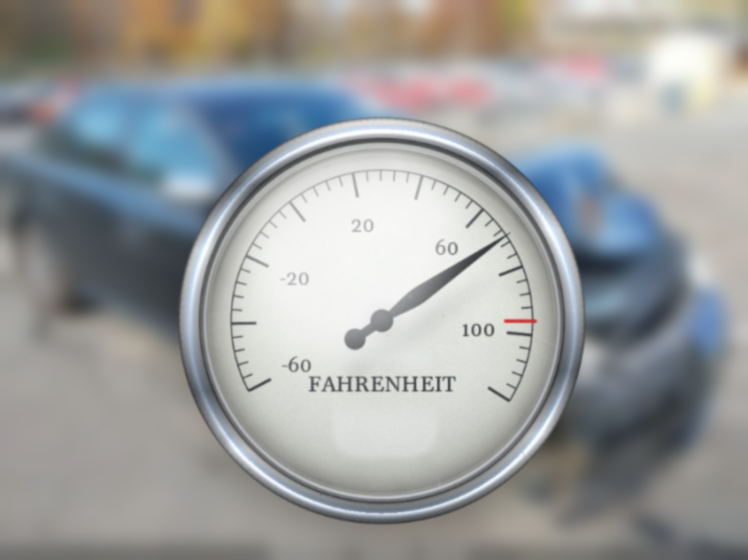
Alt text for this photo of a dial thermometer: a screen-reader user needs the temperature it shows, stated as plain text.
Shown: 70 °F
